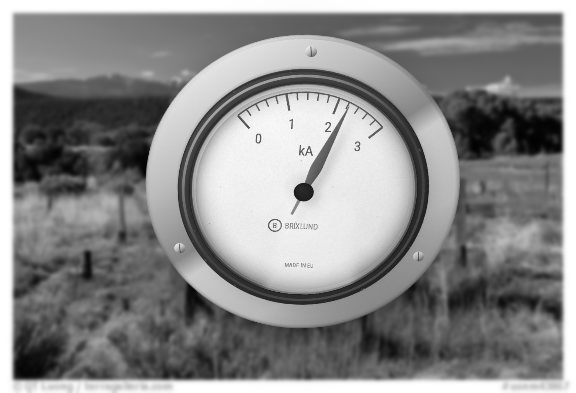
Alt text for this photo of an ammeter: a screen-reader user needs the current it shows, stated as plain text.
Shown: 2.2 kA
